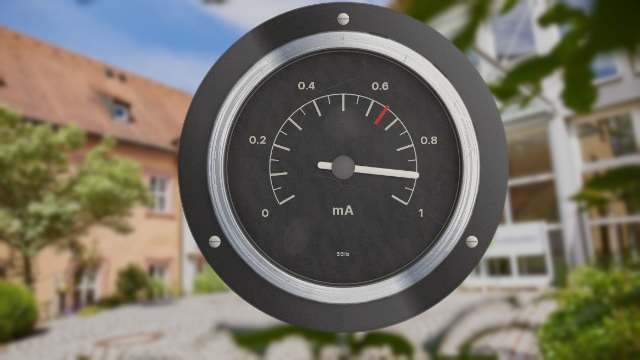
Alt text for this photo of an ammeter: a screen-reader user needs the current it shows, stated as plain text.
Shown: 0.9 mA
